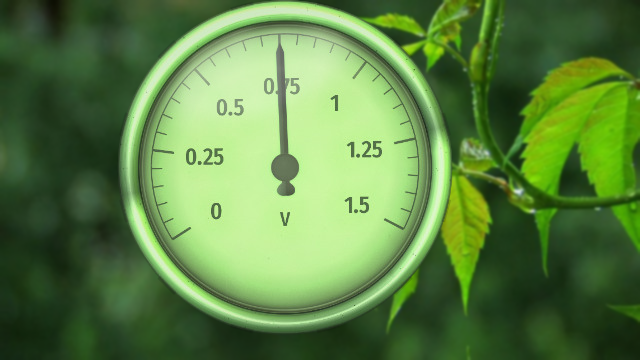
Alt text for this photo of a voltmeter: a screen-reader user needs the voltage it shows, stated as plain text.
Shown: 0.75 V
